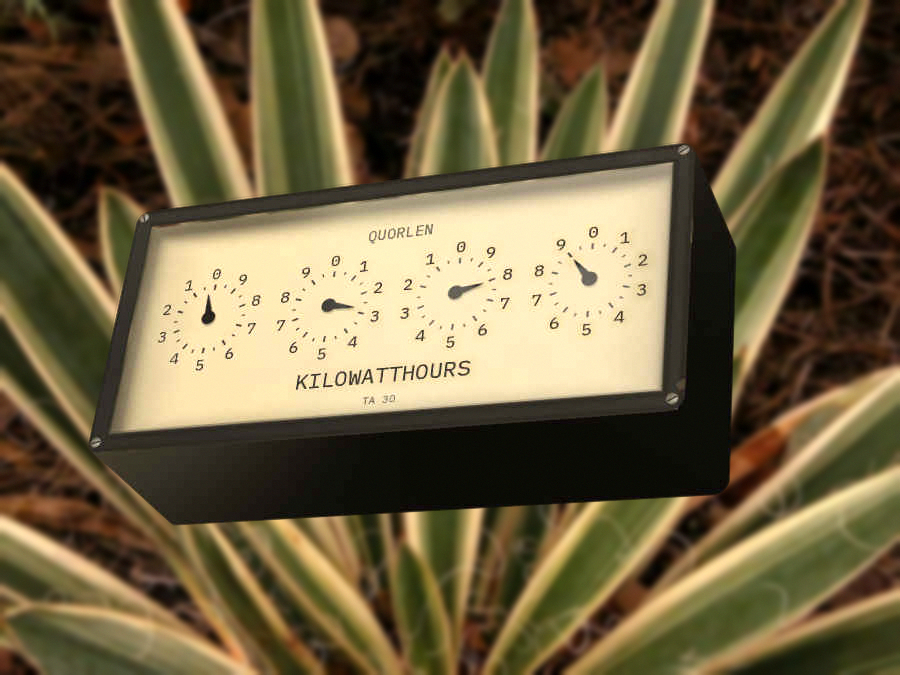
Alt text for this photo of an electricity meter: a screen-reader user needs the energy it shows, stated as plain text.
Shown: 279 kWh
